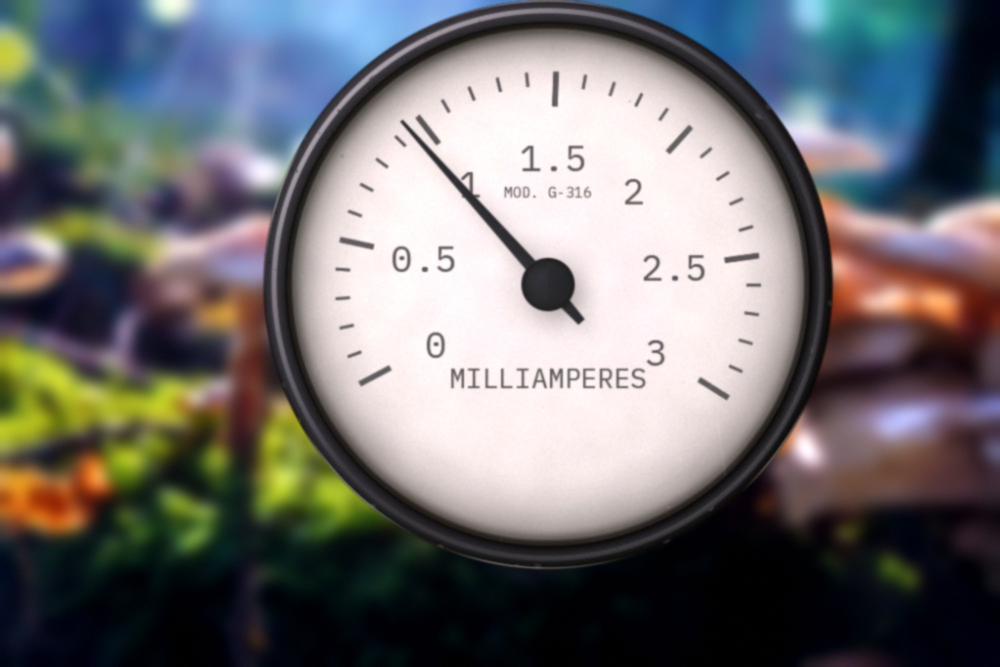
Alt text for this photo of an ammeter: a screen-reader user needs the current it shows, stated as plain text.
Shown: 0.95 mA
